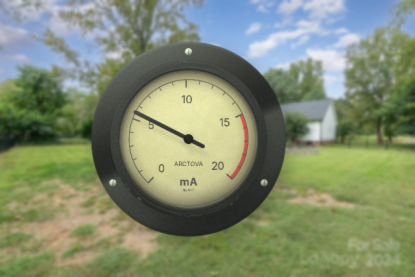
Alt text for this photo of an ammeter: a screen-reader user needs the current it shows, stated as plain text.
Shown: 5.5 mA
